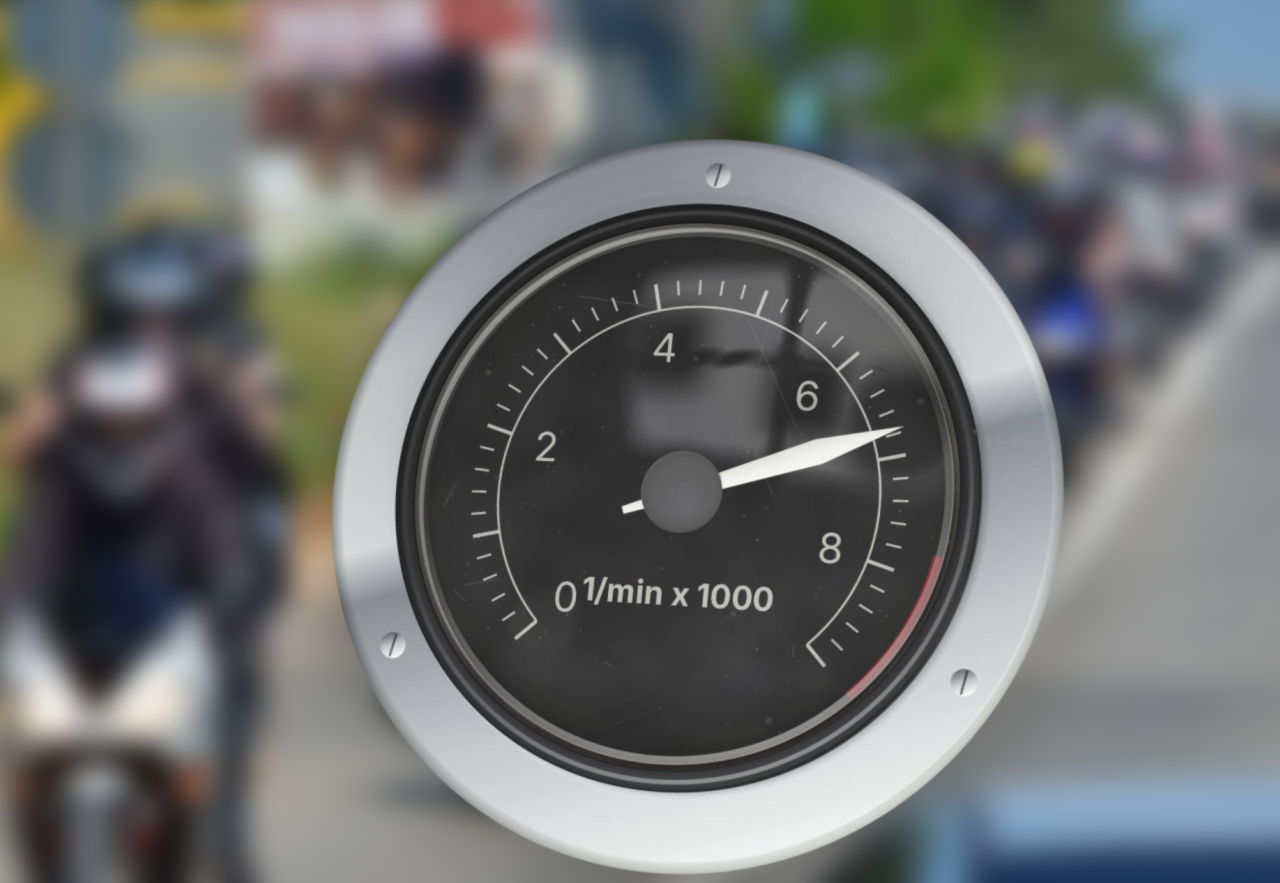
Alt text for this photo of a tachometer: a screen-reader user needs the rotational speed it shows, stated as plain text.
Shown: 6800 rpm
